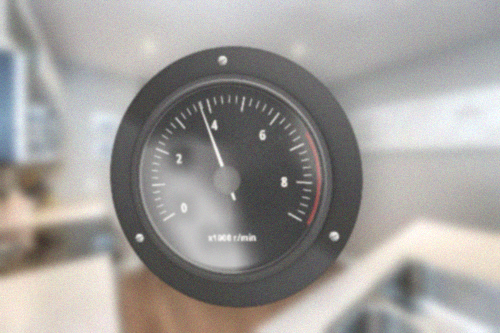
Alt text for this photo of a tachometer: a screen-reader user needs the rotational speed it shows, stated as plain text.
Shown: 3800 rpm
